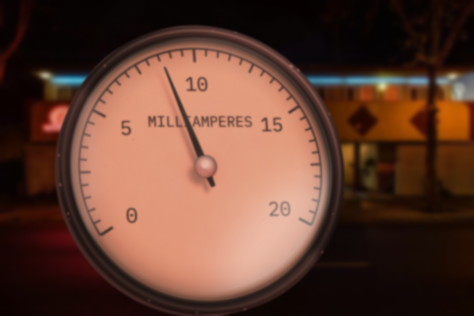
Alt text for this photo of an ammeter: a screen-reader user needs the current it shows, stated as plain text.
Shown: 8.5 mA
